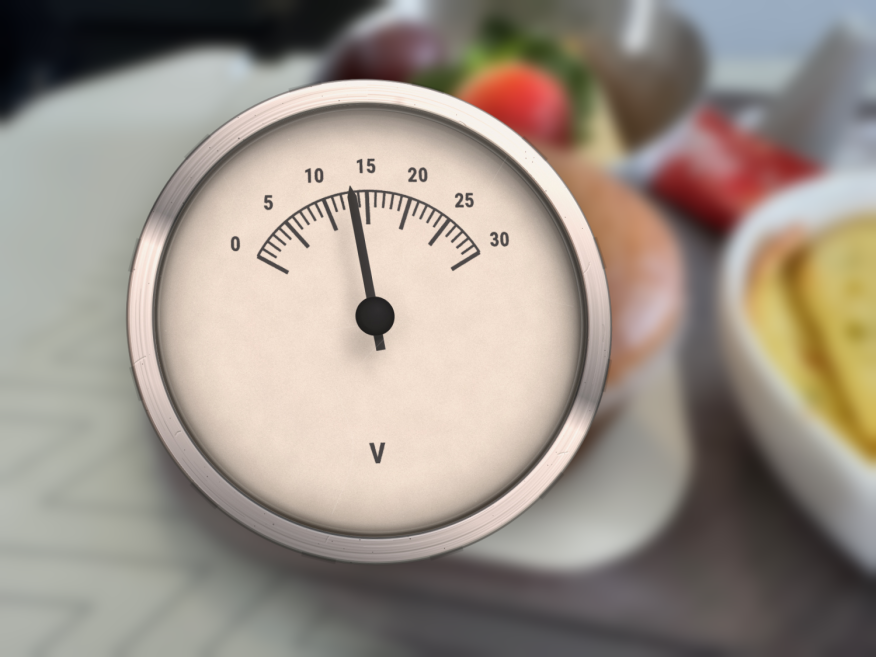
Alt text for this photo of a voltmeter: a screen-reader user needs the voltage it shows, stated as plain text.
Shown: 13 V
